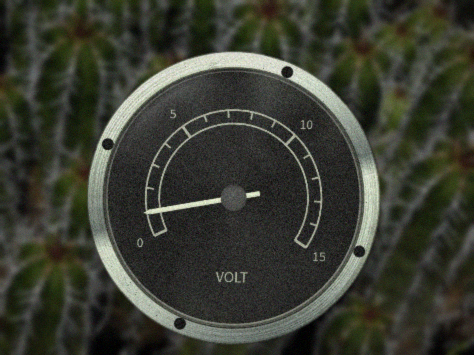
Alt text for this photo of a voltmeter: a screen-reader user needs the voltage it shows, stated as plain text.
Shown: 1 V
